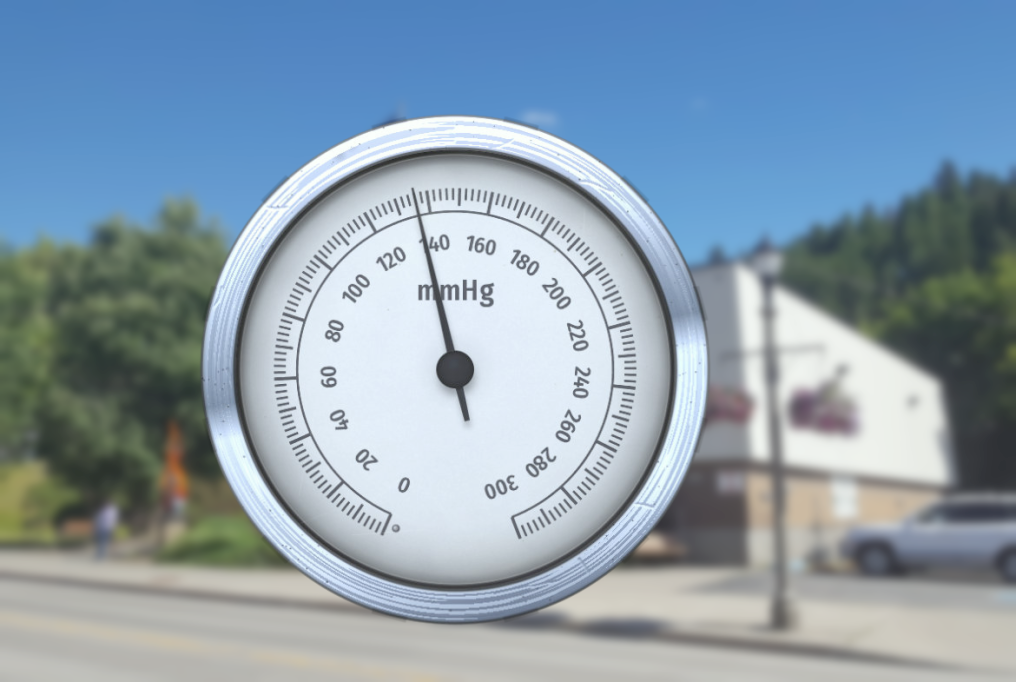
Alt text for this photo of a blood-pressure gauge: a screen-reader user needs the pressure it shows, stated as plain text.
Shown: 136 mmHg
